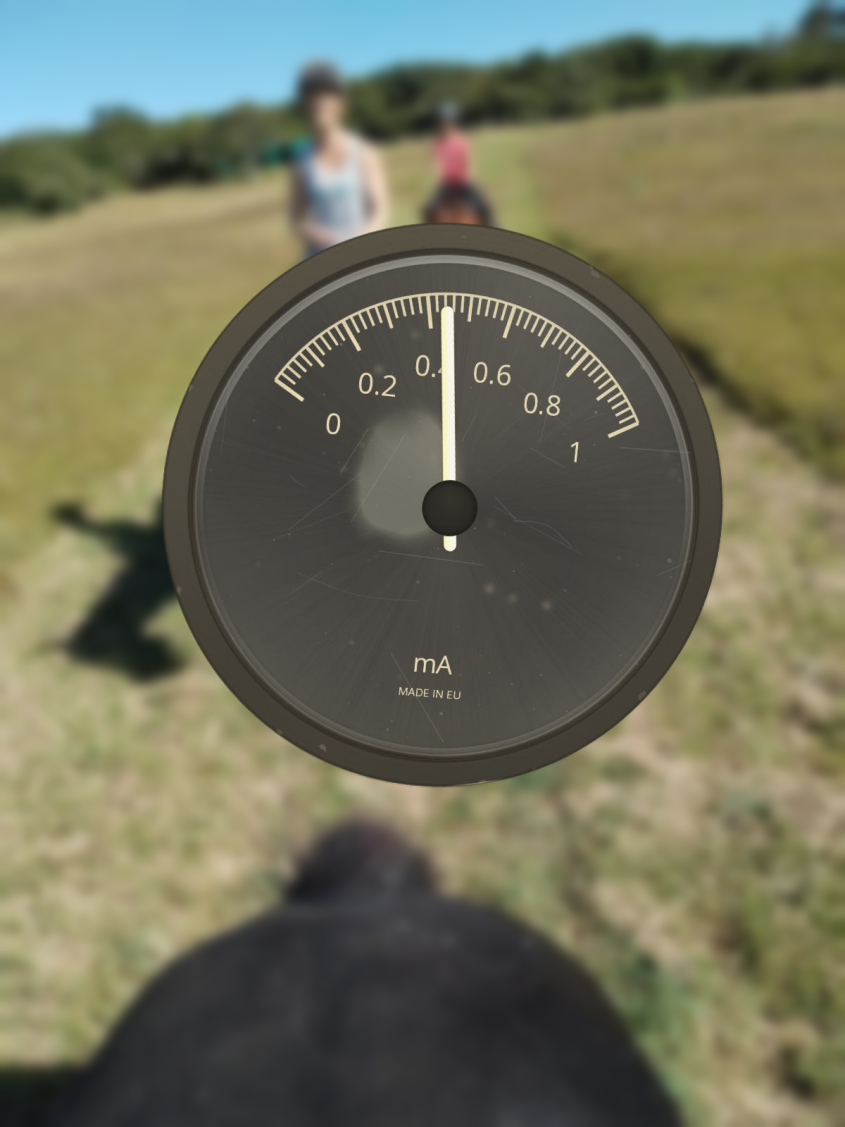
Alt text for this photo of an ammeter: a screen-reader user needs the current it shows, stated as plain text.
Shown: 0.44 mA
